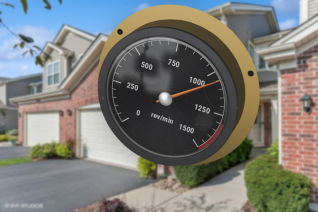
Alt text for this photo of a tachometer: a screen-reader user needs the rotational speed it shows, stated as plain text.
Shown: 1050 rpm
